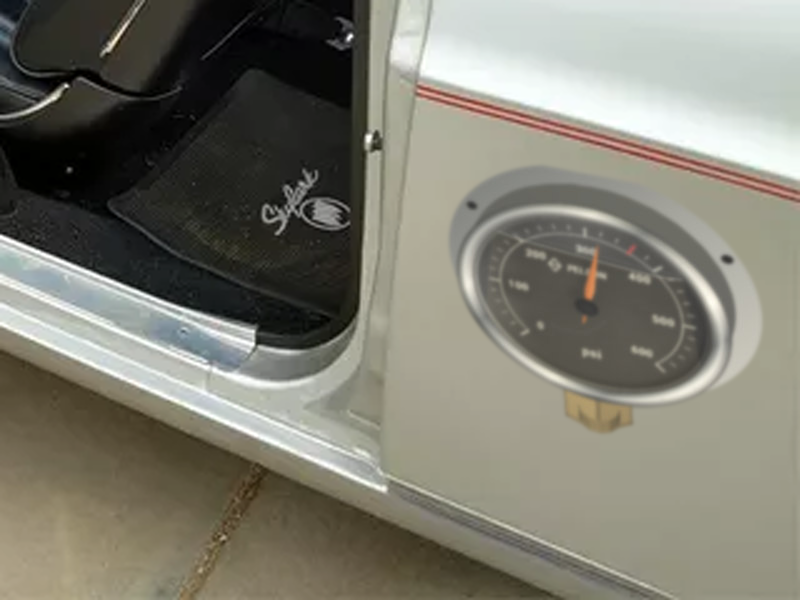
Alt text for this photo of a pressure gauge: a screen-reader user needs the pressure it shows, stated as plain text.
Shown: 320 psi
